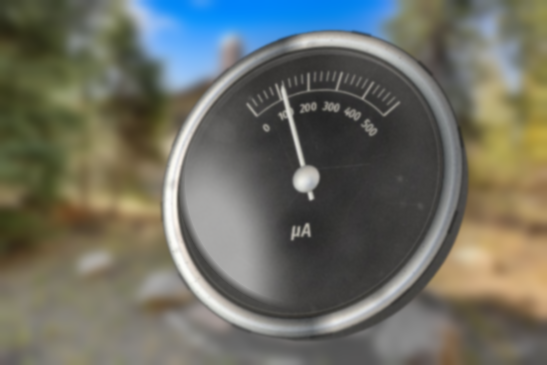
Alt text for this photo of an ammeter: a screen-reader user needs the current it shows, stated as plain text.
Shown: 120 µA
